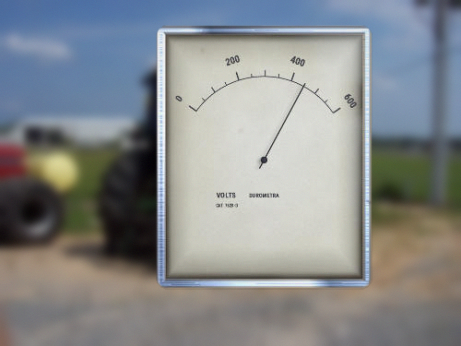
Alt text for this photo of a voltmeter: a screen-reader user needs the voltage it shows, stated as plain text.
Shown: 450 V
